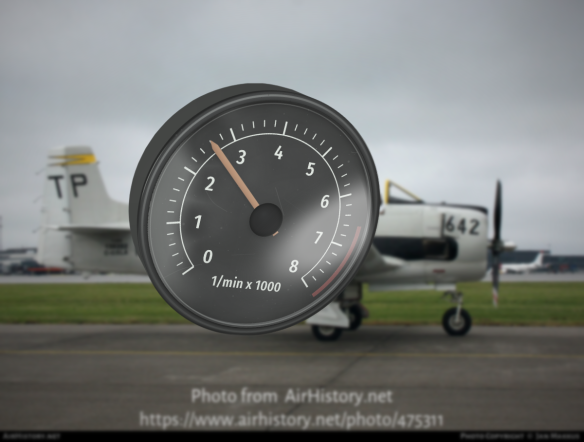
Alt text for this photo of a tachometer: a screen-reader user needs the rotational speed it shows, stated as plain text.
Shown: 2600 rpm
